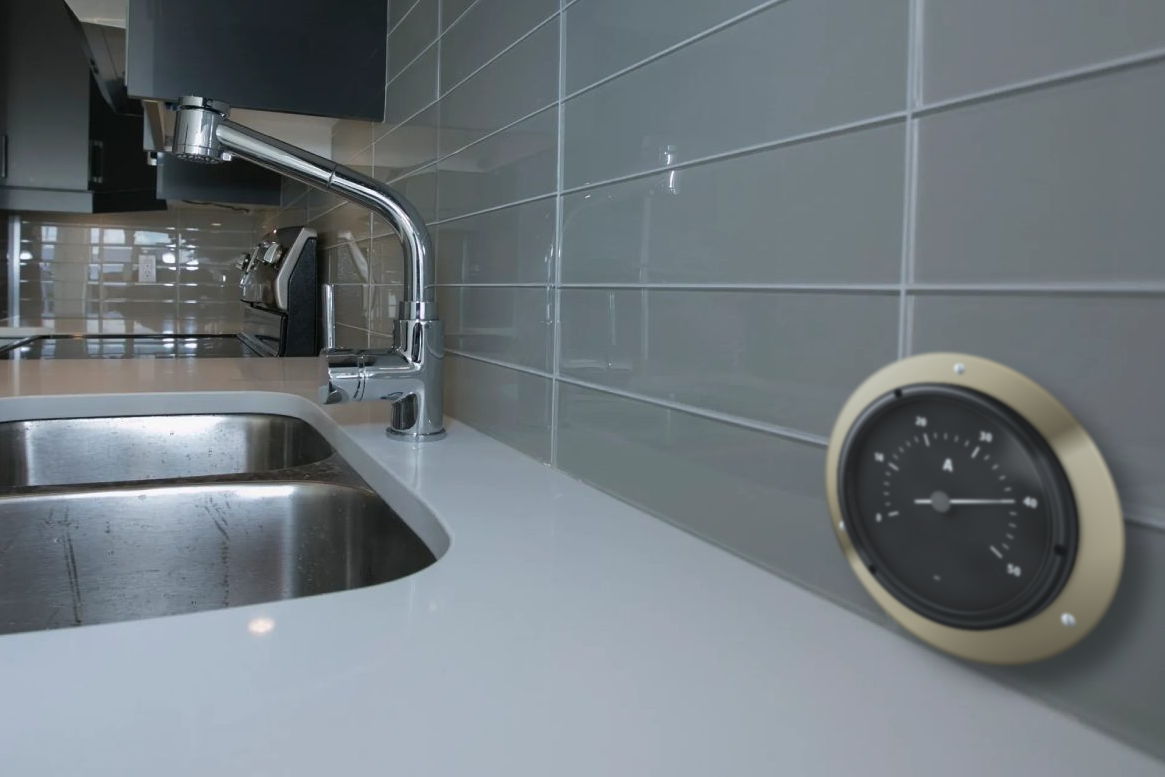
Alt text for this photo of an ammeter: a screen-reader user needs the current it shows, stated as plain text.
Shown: 40 A
